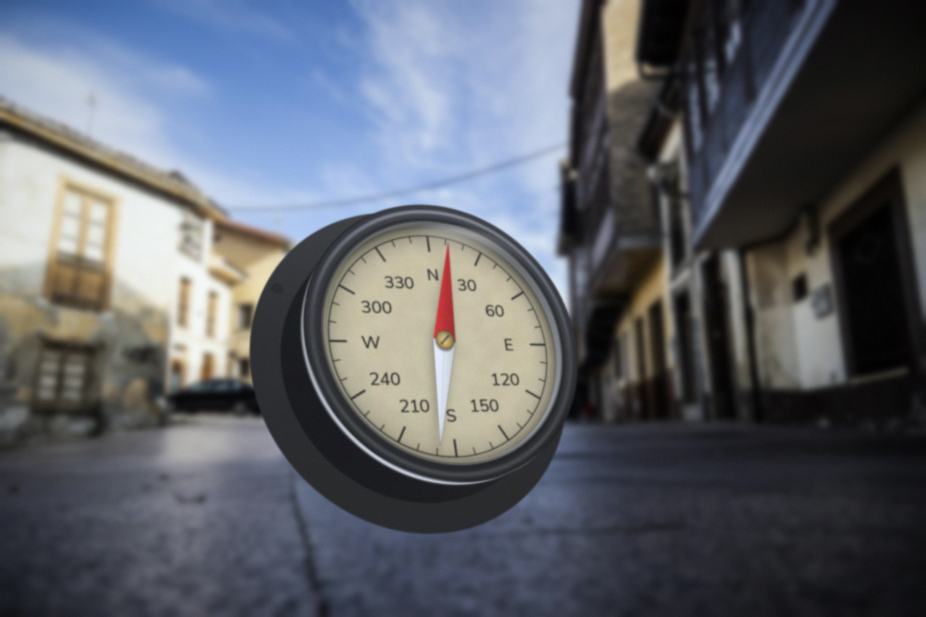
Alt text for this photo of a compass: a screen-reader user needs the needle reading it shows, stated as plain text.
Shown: 10 °
